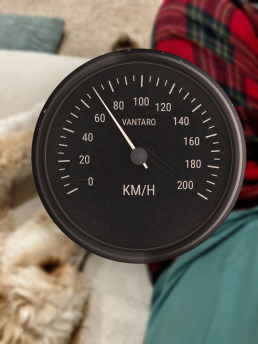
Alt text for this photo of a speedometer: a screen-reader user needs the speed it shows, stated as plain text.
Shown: 70 km/h
